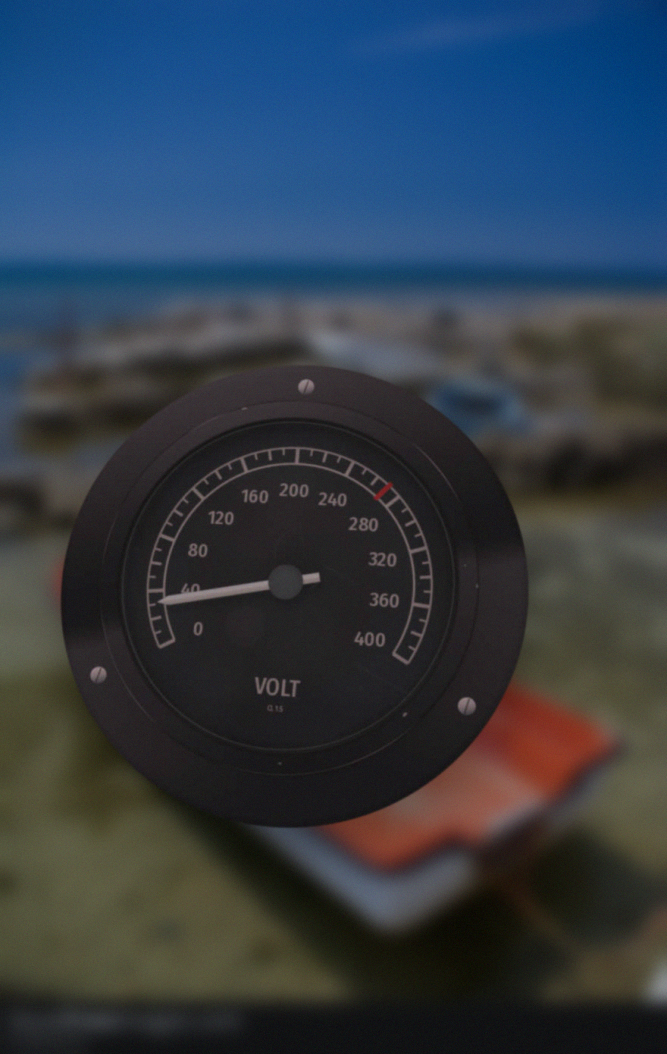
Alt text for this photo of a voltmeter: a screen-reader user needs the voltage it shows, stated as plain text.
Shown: 30 V
